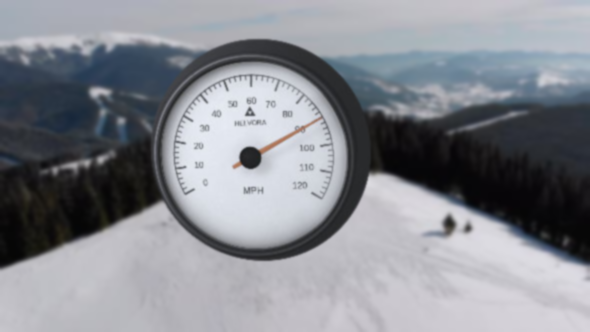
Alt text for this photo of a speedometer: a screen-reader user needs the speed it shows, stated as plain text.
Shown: 90 mph
